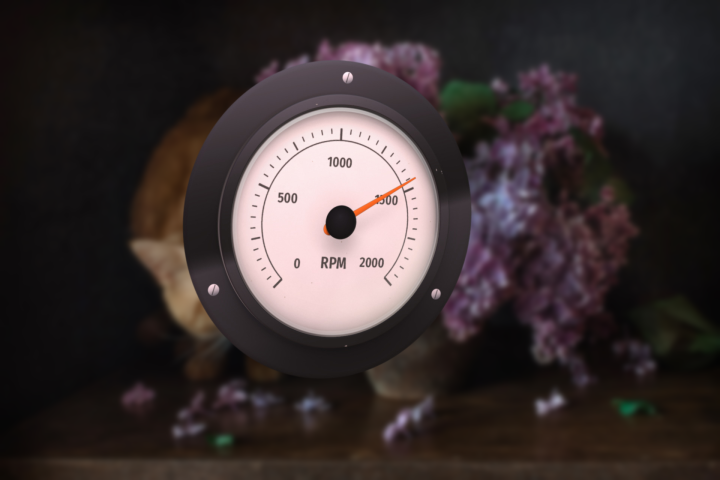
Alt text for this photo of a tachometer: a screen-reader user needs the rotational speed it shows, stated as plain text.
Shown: 1450 rpm
